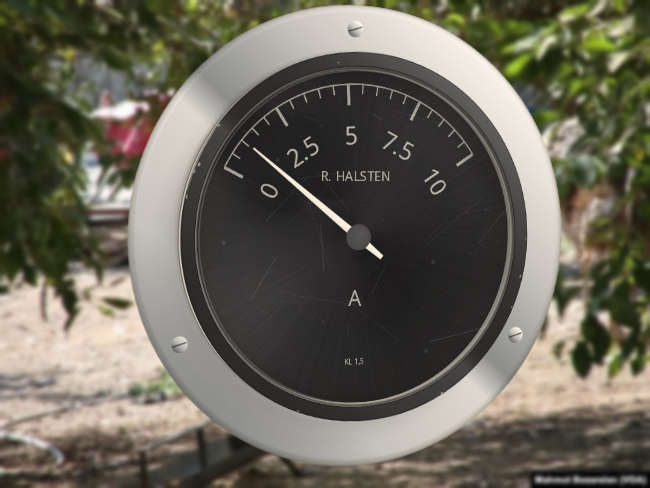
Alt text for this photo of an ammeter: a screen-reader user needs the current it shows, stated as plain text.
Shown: 1 A
